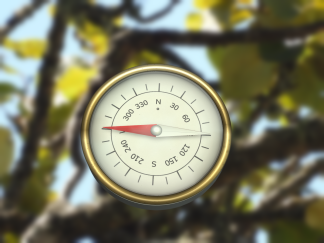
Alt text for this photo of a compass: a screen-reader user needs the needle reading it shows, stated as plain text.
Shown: 270 °
